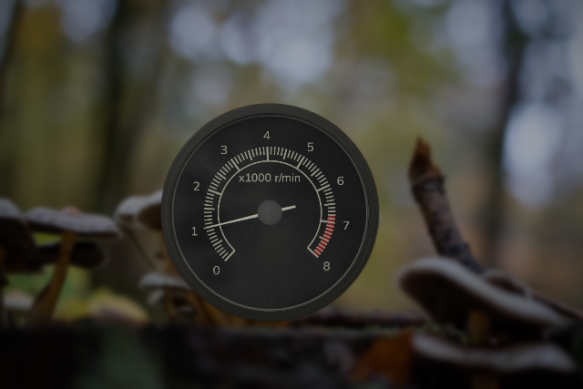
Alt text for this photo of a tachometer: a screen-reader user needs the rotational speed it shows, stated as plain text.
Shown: 1000 rpm
